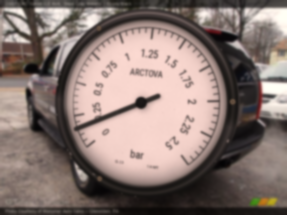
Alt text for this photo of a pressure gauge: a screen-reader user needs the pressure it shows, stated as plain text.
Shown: 0.15 bar
